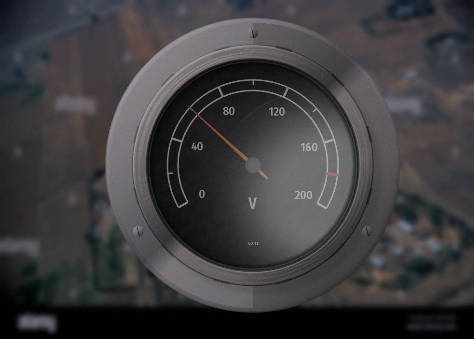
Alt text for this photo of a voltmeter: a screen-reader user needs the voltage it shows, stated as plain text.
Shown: 60 V
